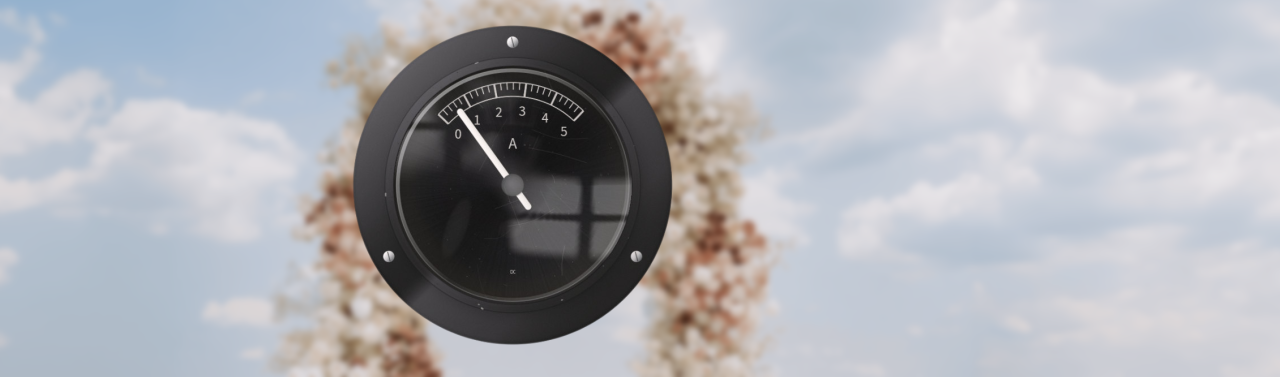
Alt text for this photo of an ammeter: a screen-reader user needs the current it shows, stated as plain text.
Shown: 0.6 A
